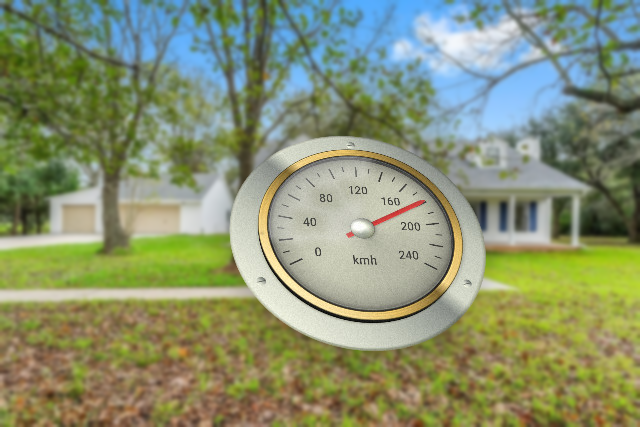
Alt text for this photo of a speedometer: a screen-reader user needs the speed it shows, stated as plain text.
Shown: 180 km/h
